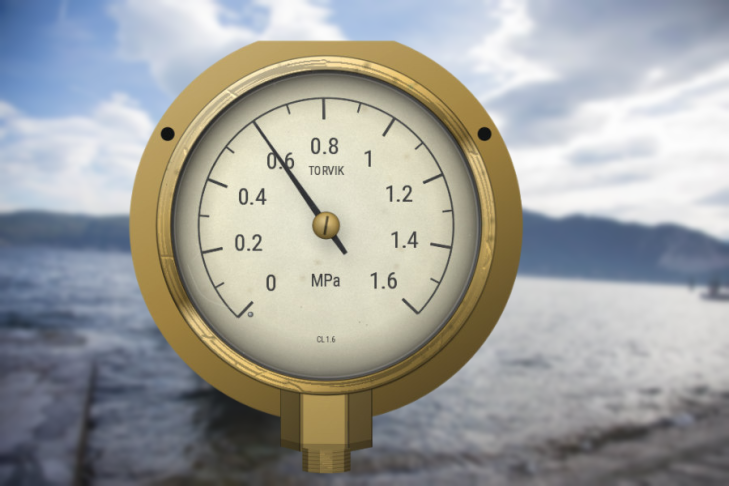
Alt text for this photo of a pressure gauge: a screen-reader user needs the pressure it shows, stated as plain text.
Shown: 0.6 MPa
